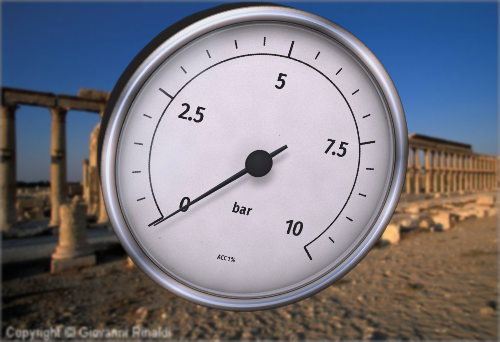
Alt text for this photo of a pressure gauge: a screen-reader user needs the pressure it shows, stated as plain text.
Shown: 0 bar
